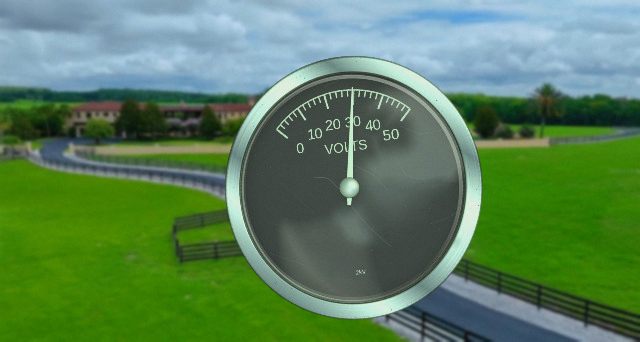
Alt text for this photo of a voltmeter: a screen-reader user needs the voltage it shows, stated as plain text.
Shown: 30 V
